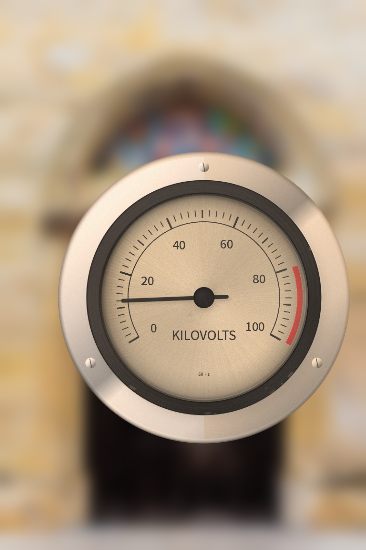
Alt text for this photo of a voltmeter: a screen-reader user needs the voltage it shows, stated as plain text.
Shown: 12 kV
